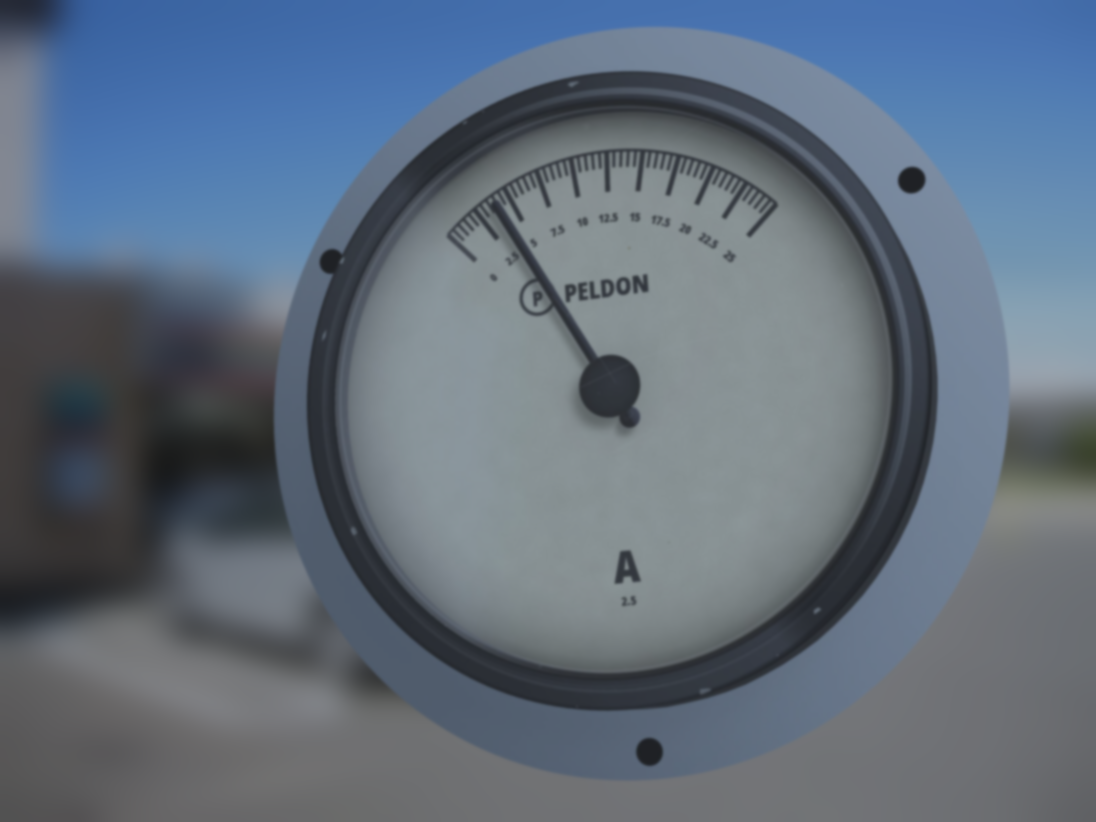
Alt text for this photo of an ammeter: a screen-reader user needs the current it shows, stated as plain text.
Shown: 4 A
